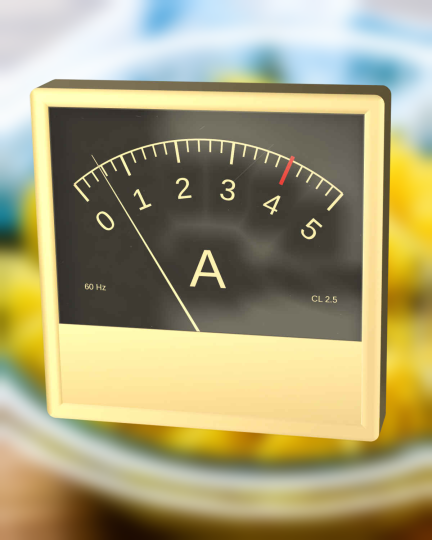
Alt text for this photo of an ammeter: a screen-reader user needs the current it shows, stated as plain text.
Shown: 0.6 A
